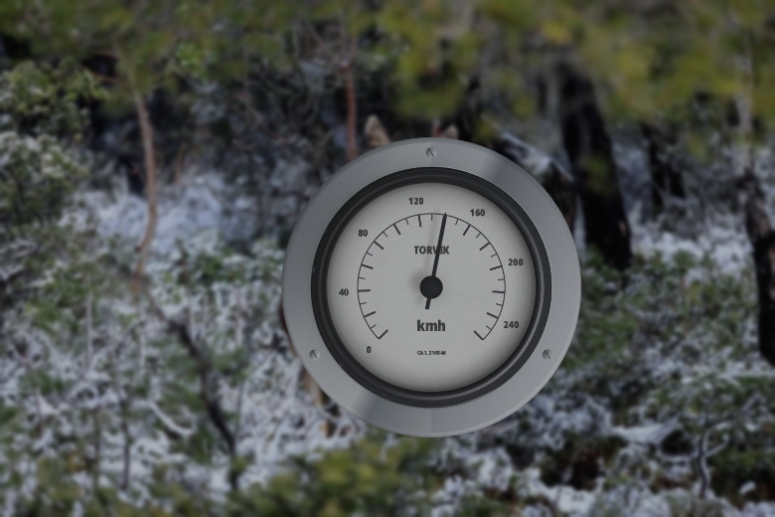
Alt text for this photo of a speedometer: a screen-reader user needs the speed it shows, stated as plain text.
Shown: 140 km/h
